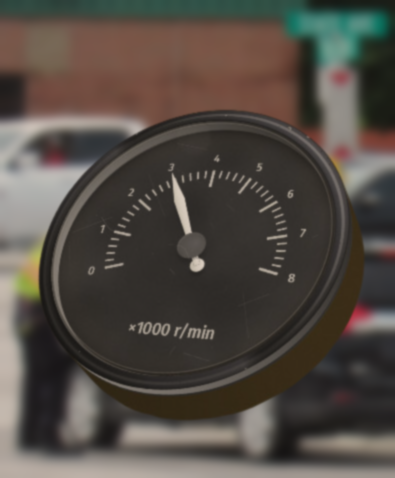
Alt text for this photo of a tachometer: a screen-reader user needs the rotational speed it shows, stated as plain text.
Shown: 3000 rpm
